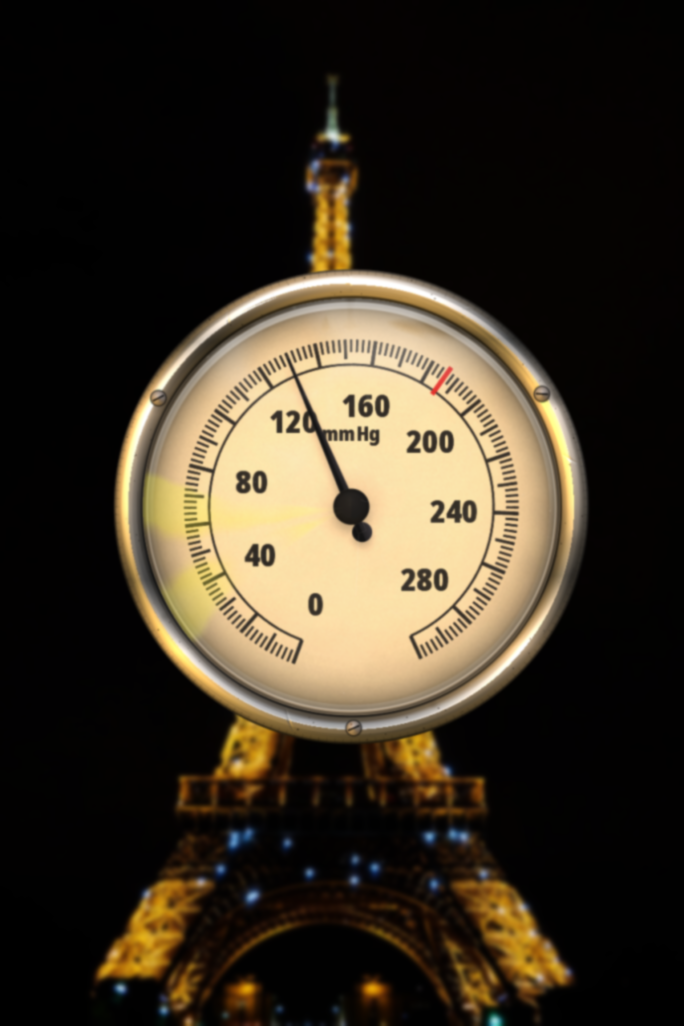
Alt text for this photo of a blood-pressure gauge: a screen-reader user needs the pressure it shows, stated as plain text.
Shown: 130 mmHg
